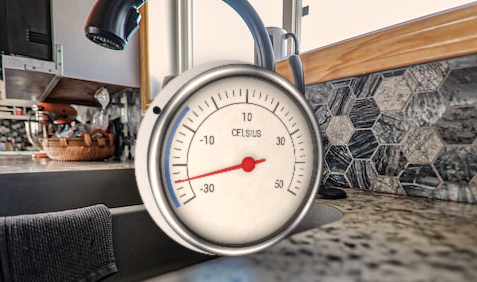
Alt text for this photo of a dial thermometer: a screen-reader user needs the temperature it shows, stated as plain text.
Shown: -24 °C
